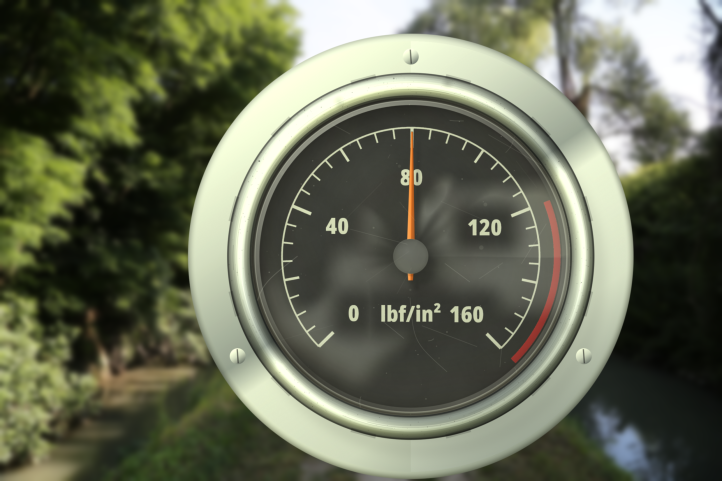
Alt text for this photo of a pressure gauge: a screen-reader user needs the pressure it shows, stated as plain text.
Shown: 80 psi
